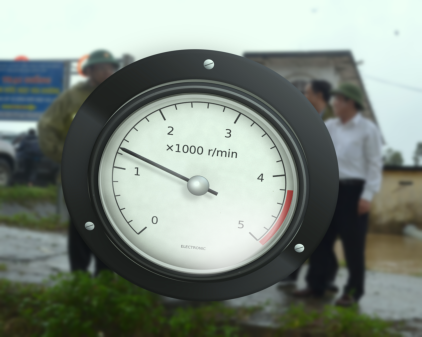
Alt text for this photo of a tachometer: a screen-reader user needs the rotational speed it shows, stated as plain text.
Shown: 1300 rpm
